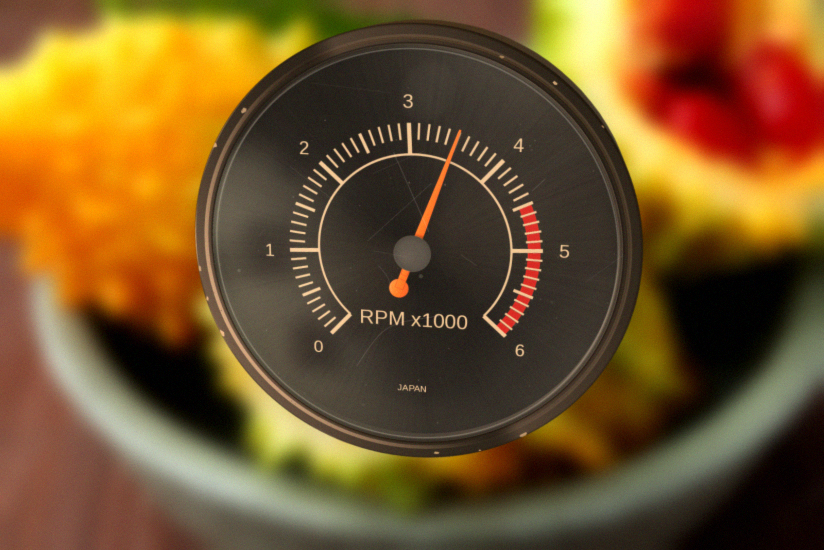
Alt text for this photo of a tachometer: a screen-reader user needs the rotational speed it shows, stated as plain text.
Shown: 3500 rpm
